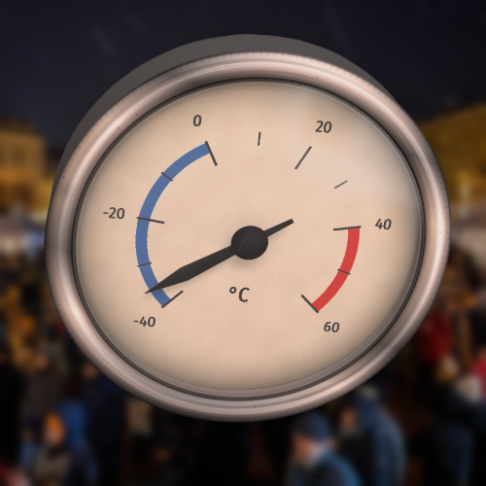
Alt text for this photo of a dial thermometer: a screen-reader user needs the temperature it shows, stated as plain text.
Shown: -35 °C
